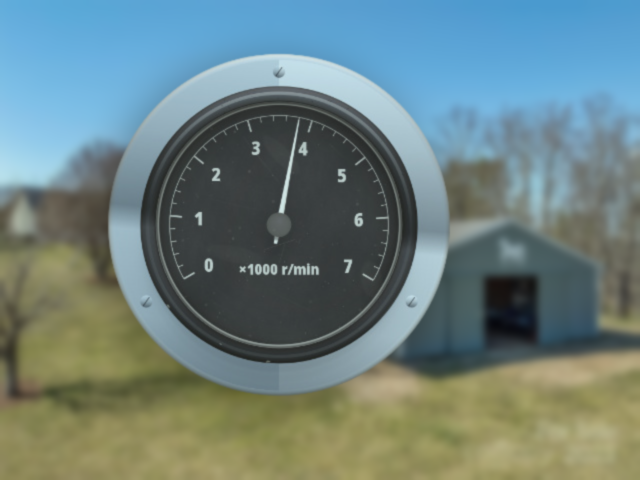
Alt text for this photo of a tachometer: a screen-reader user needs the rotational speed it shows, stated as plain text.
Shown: 3800 rpm
